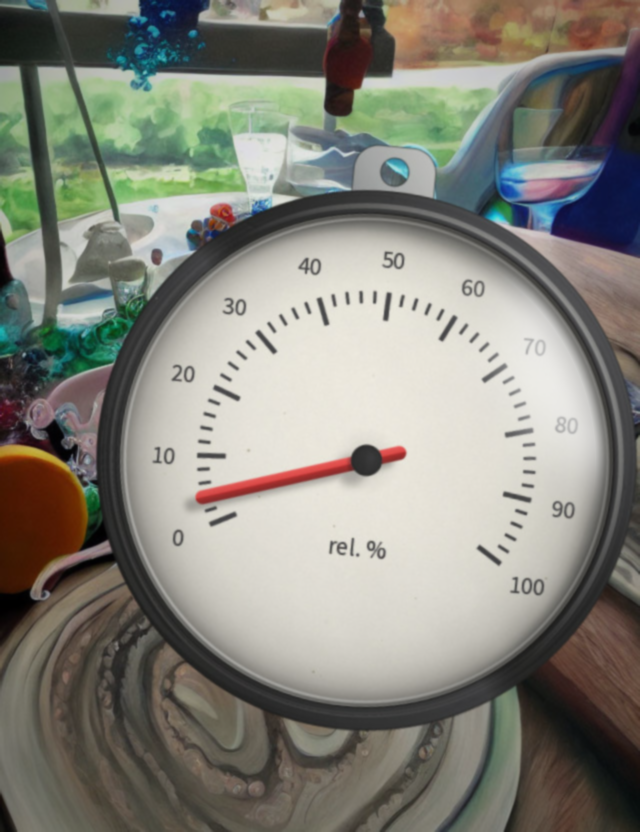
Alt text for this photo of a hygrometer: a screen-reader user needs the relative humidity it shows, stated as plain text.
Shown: 4 %
